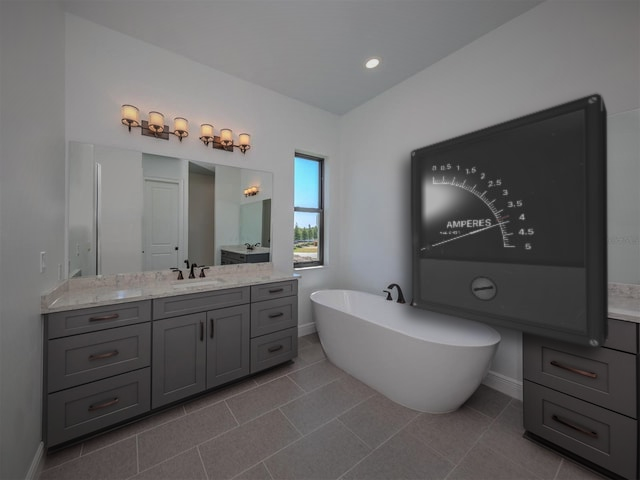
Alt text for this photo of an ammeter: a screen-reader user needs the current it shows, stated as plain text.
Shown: 4 A
